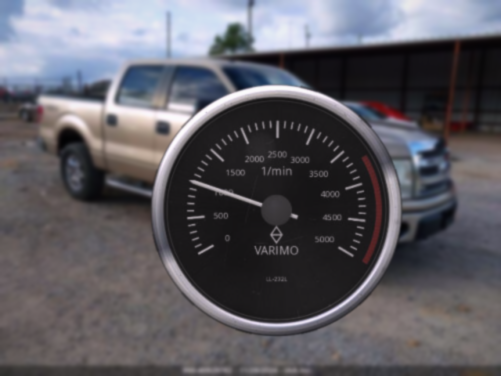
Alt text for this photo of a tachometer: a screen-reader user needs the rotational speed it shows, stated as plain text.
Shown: 1000 rpm
